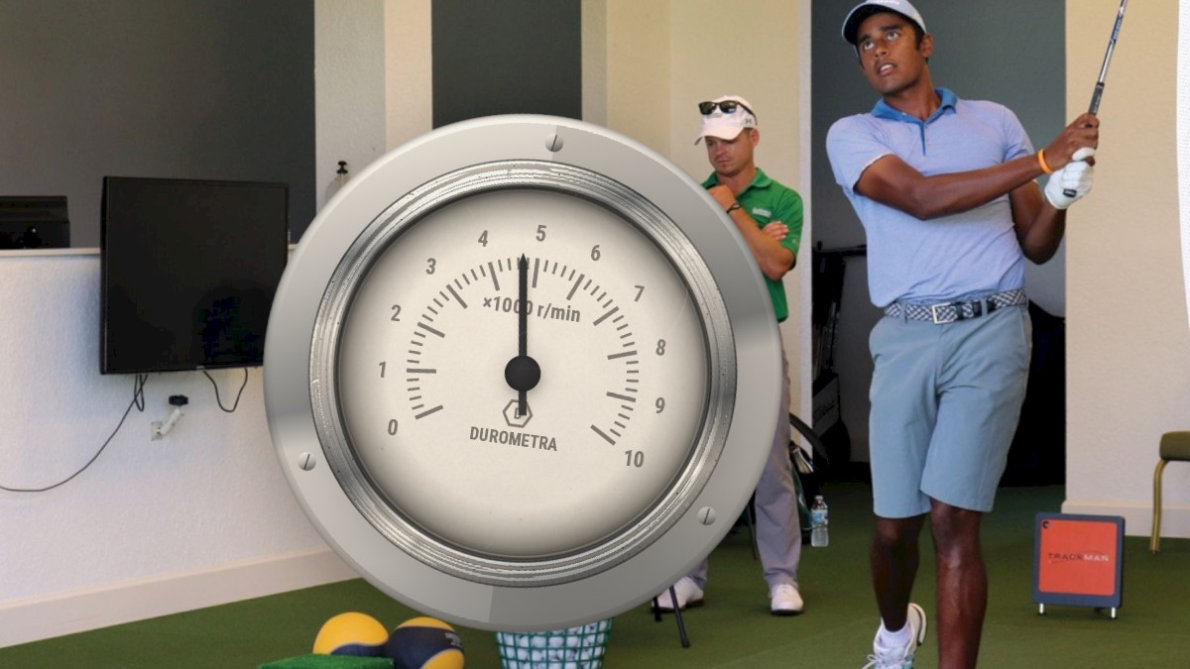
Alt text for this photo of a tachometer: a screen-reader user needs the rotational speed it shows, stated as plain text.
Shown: 4700 rpm
